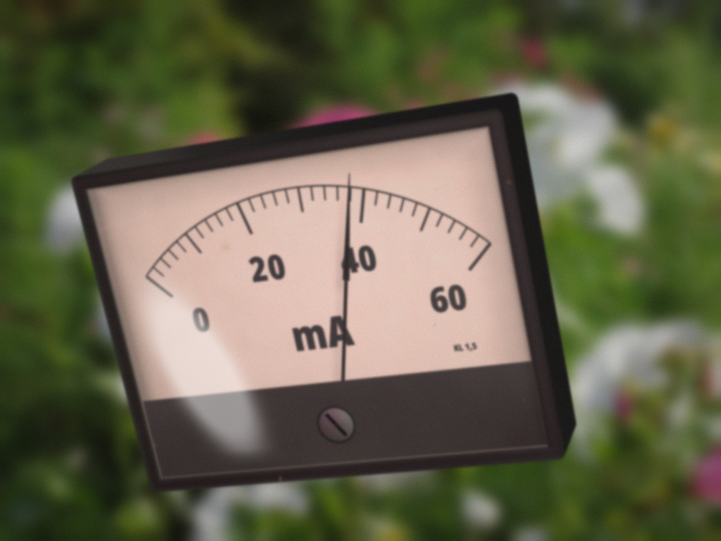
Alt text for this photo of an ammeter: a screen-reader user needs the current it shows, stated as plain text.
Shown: 38 mA
